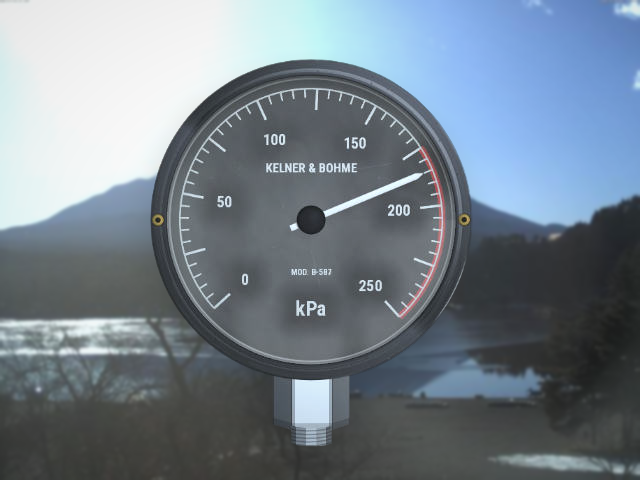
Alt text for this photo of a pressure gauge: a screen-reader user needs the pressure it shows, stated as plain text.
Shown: 185 kPa
